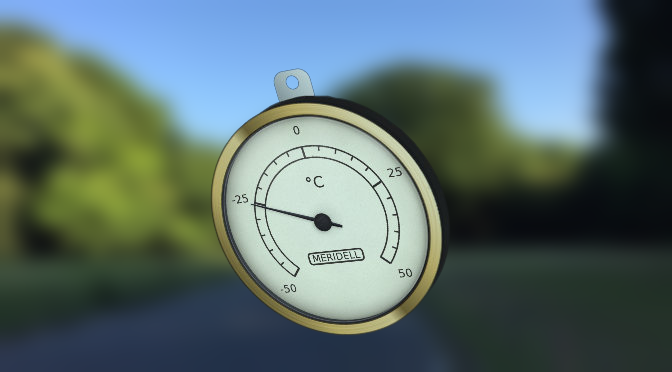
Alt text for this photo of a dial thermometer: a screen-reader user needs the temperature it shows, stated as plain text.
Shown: -25 °C
